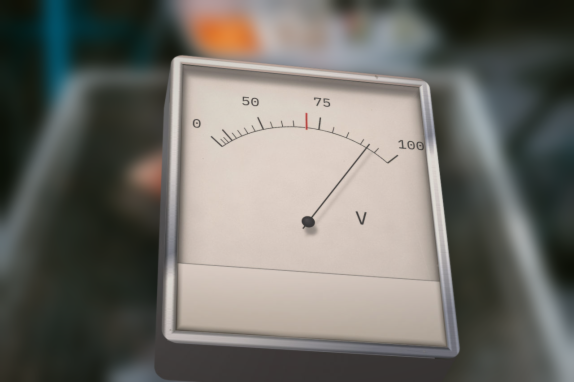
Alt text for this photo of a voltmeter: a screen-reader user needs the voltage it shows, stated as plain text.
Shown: 92.5 V
